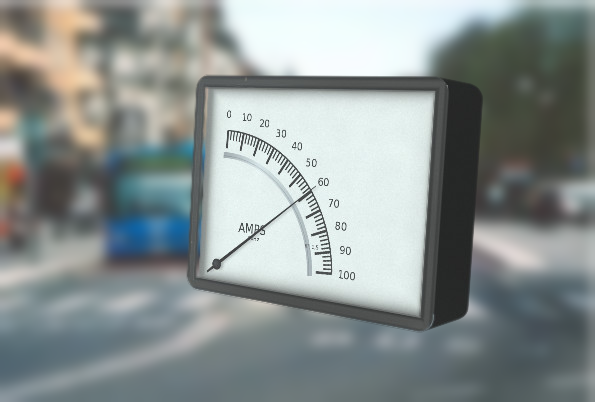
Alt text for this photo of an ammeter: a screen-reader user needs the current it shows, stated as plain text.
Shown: 60 A
